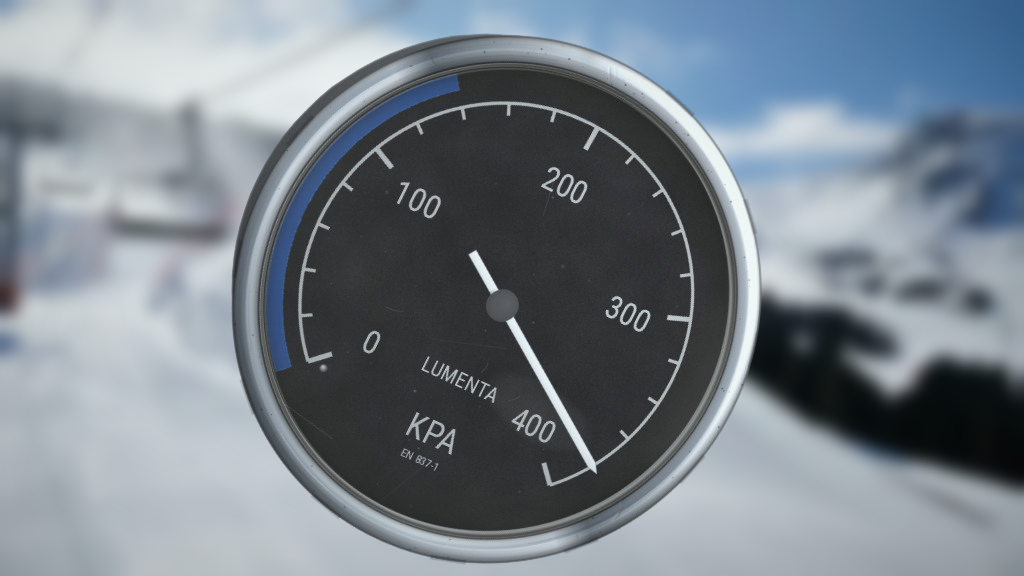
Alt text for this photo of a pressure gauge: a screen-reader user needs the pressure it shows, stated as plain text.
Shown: 380 kPa
